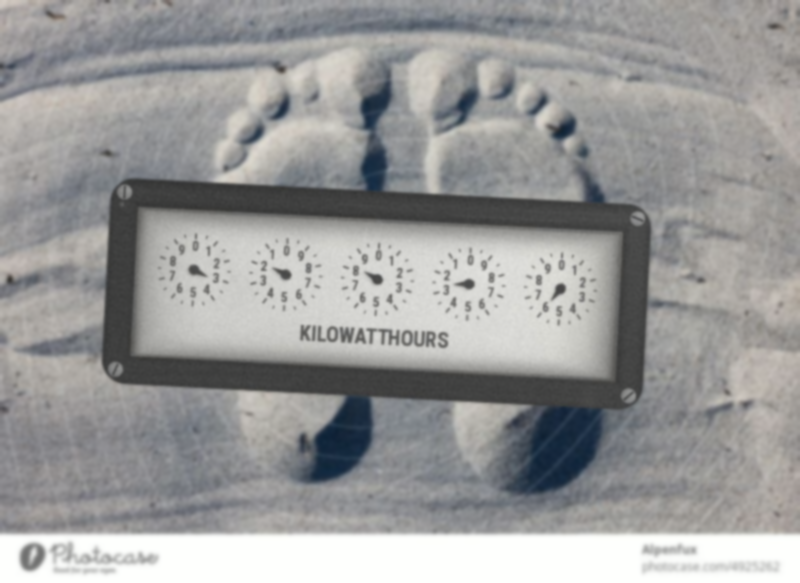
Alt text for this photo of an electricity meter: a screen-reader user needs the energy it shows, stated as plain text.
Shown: 31826 kWh
